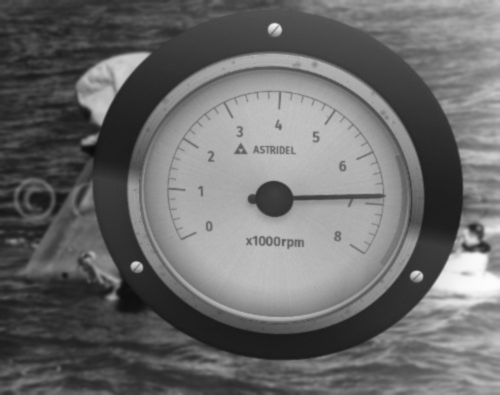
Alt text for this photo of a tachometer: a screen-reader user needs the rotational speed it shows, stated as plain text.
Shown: 6800 rpm
